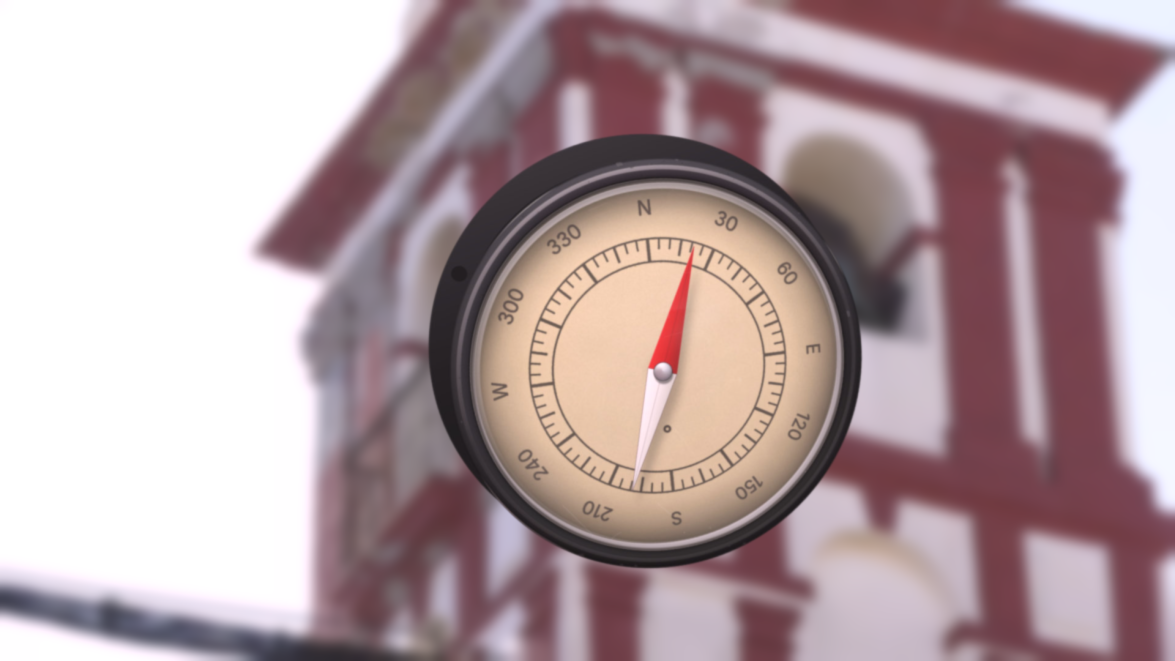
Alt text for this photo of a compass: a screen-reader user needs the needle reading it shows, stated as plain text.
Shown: 20 °
